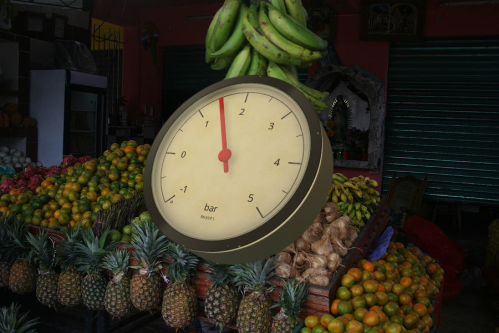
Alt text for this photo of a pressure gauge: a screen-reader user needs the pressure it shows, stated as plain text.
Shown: 1.5 bar
